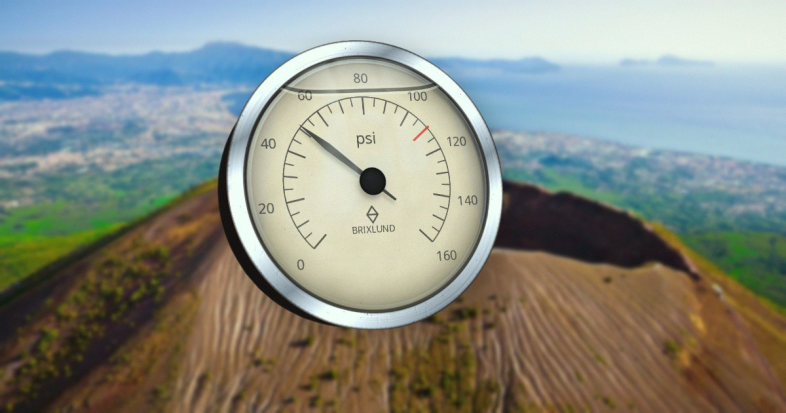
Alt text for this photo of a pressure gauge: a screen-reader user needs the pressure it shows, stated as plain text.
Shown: 50 psi
